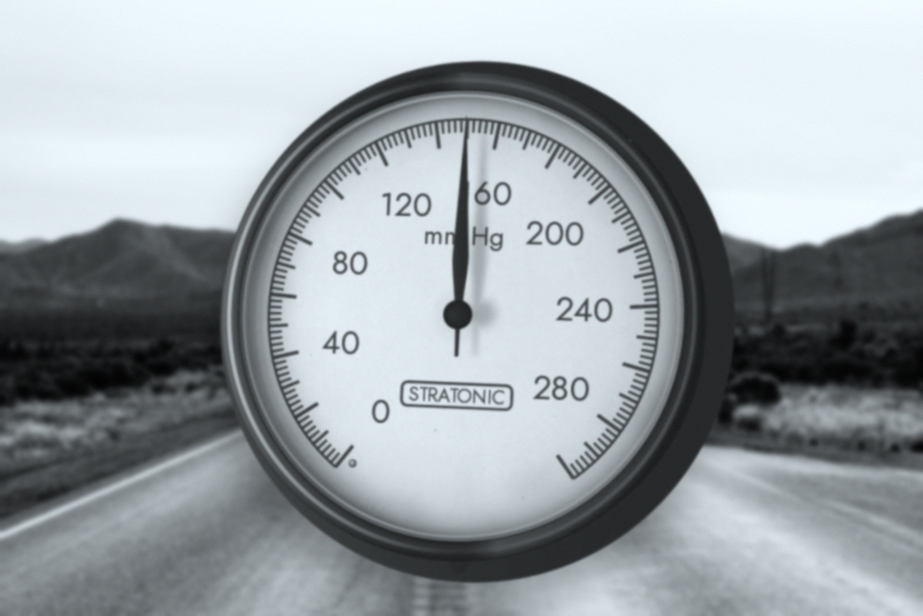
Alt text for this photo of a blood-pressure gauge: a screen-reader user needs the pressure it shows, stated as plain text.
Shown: 150 mmHg
